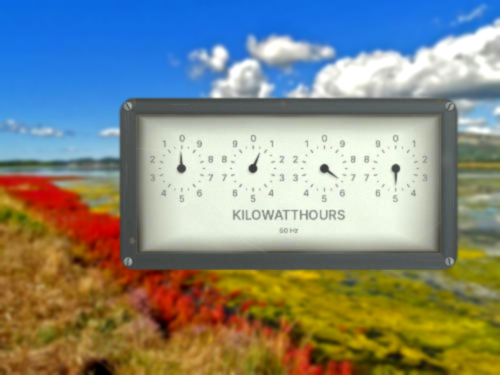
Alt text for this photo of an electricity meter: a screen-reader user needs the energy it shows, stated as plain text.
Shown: 65 kWh
